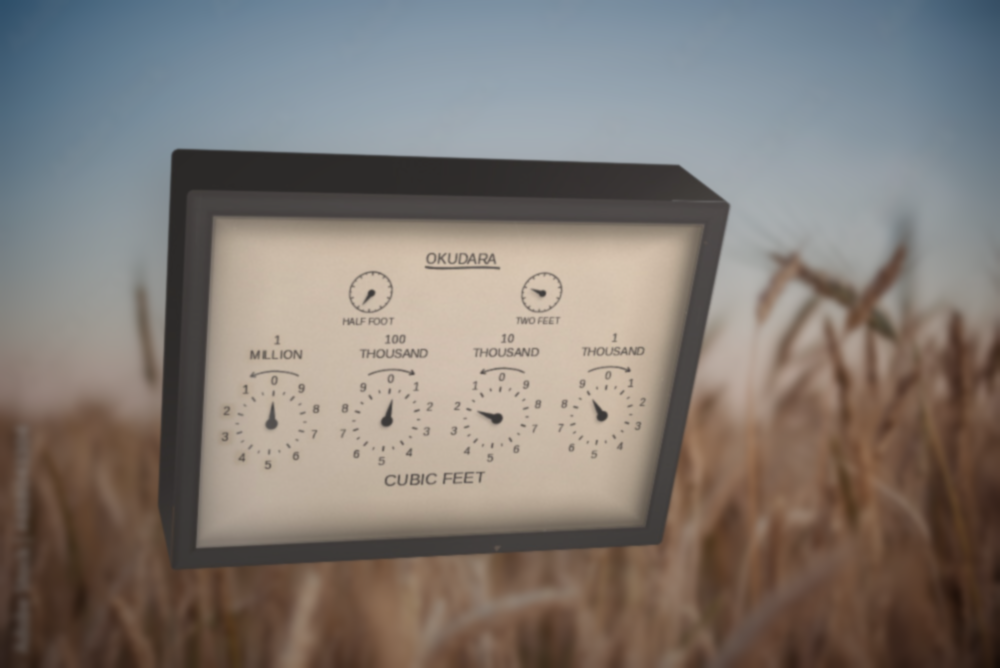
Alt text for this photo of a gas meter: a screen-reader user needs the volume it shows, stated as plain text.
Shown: 1900 ft³
